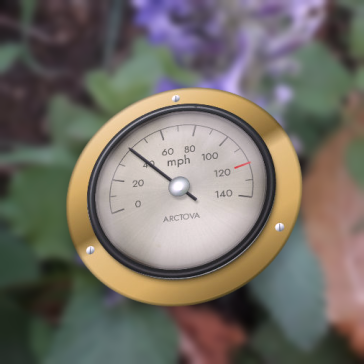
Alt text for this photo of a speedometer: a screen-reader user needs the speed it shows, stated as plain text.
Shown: 40 mph
